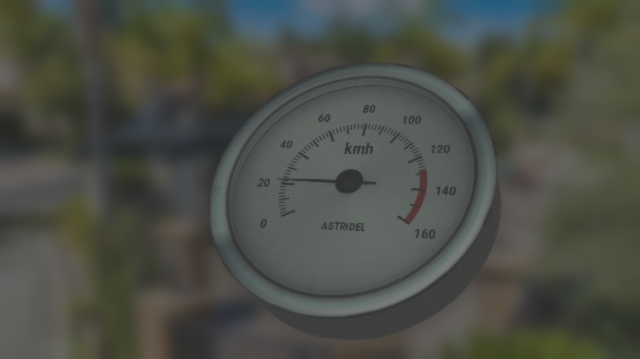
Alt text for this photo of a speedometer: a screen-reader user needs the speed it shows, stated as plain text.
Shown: 20 km/h
